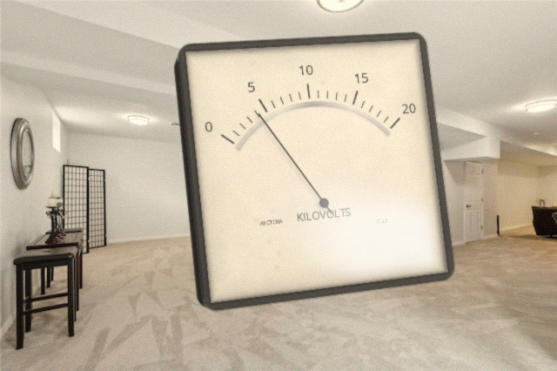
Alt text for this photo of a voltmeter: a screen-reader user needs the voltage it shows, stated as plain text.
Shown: 4 kV
